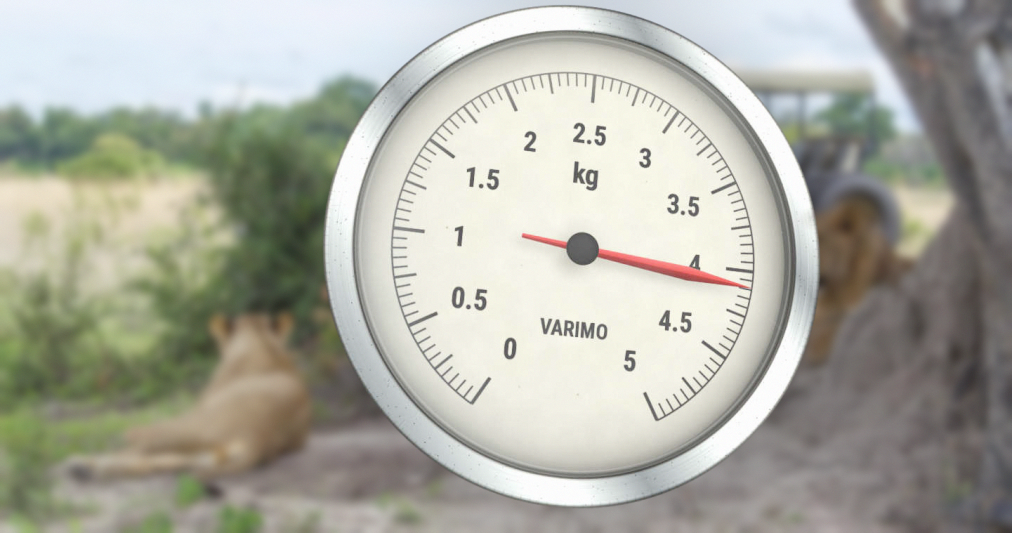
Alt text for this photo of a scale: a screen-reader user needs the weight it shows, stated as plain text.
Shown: 4.1 kg
